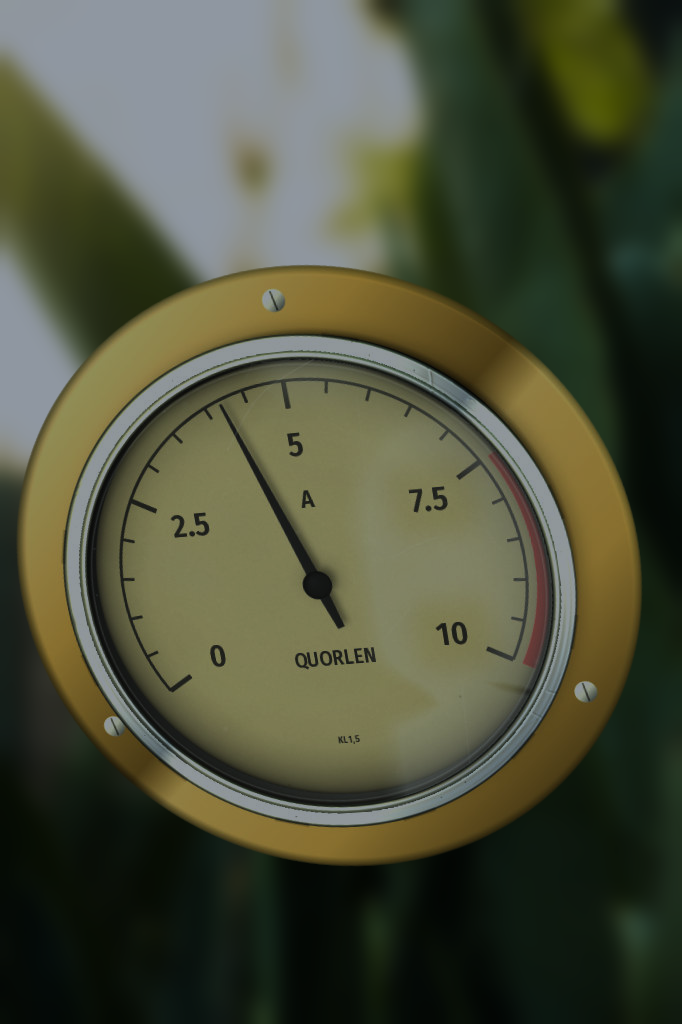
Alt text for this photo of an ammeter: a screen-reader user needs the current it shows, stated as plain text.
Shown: 4.25 A
